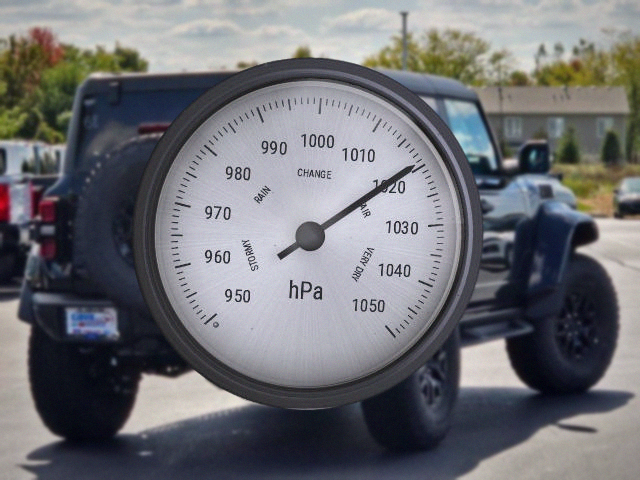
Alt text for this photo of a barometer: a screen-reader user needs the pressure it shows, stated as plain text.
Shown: 1019 hPa
